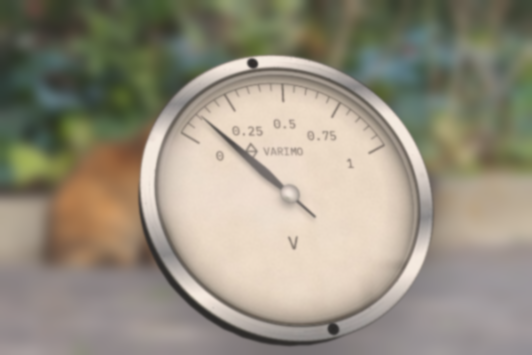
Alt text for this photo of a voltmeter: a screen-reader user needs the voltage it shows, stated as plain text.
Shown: 0.1 V
